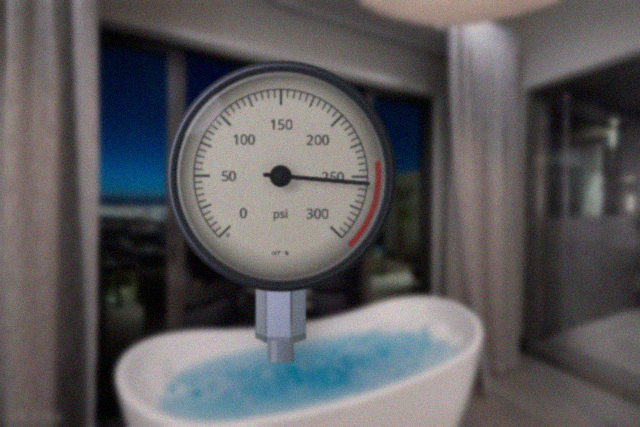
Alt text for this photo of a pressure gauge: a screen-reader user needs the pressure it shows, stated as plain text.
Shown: 255 psi
